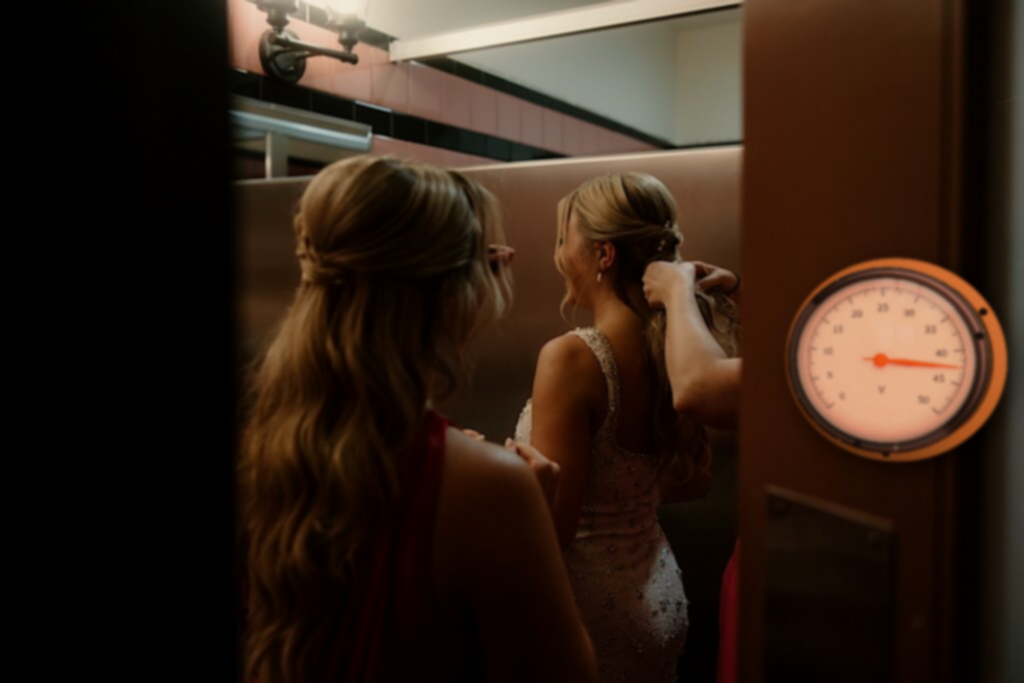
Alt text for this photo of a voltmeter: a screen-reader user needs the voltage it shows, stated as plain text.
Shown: 42.5 V
